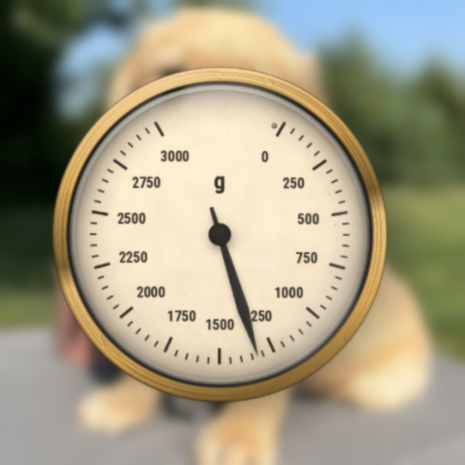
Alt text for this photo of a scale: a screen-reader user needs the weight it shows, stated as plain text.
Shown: 1325 g
